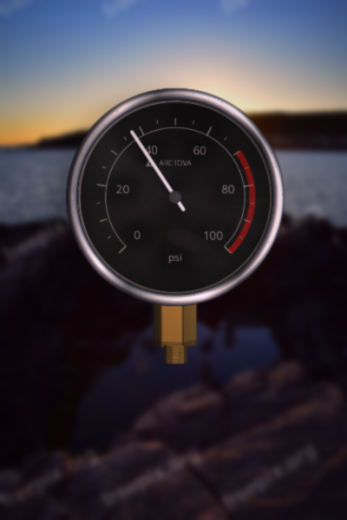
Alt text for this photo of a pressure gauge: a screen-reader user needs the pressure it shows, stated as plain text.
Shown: 37.5 psi
